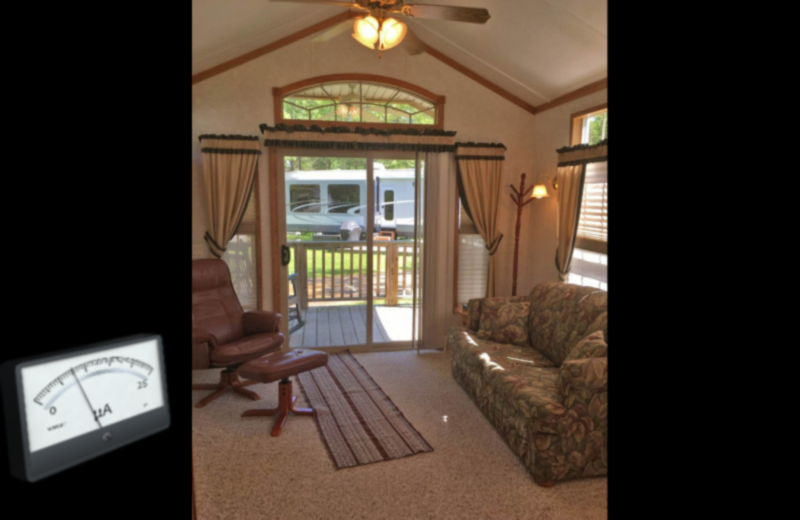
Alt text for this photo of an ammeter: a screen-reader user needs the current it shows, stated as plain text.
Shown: 7.5 µA
